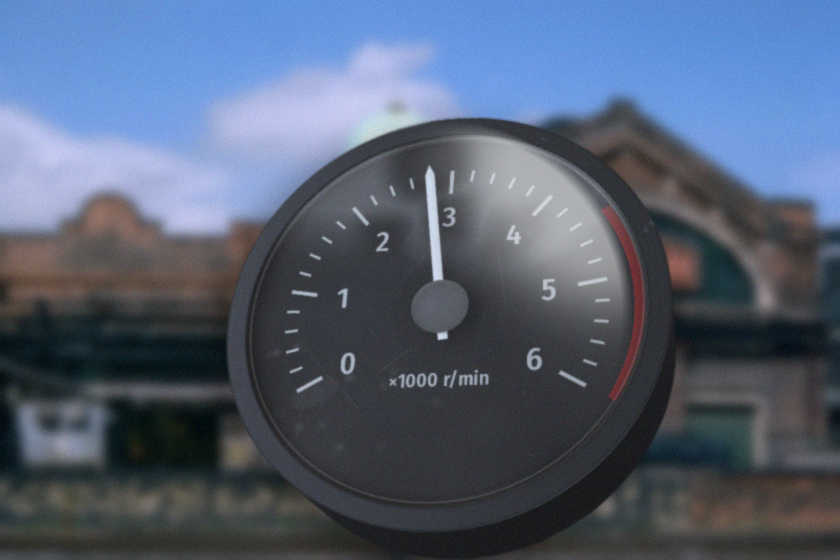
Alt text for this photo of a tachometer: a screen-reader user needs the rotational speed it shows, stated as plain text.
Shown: 2800 rpm
